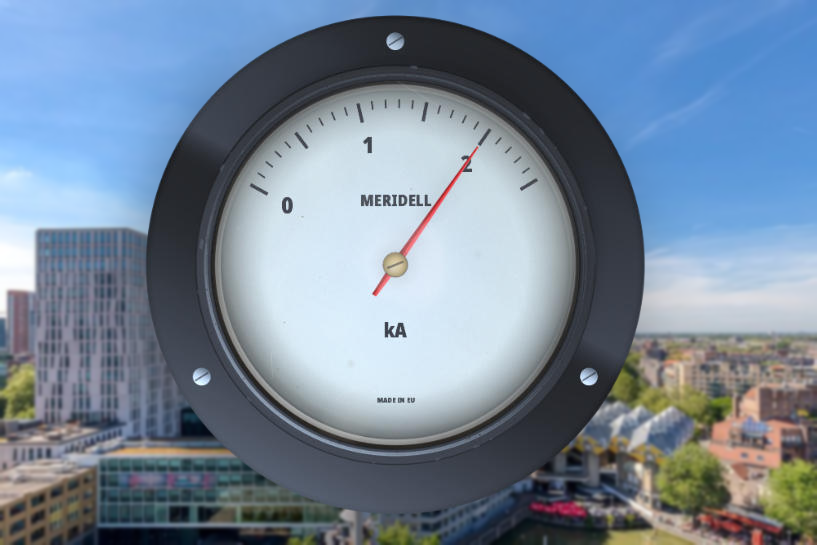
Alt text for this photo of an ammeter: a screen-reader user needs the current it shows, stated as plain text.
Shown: 2 kA
